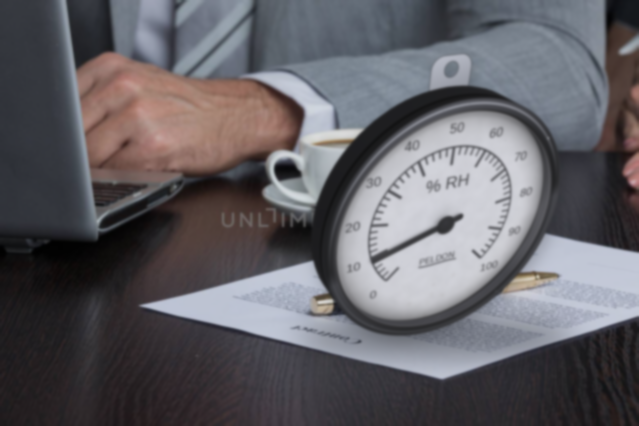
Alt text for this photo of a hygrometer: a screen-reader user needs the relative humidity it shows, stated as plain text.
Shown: 10 %
